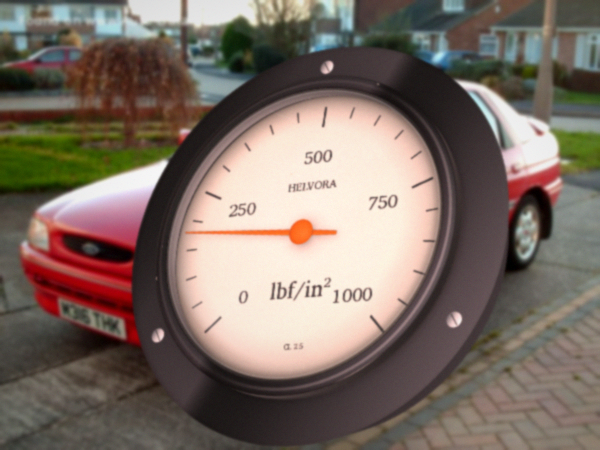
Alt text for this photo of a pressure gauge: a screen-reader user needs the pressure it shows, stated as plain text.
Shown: 175 psi
